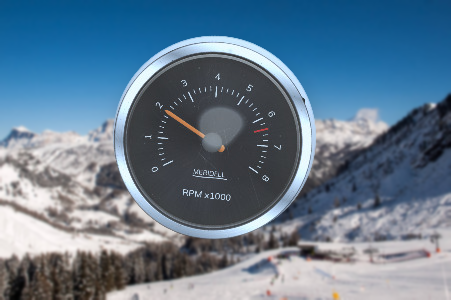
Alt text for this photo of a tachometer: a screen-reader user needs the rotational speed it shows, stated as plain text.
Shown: 2000 rpm
